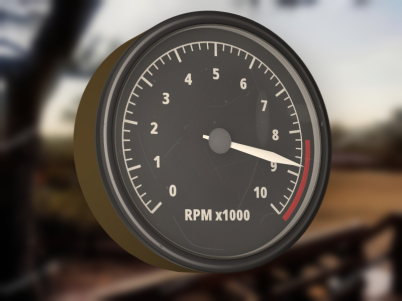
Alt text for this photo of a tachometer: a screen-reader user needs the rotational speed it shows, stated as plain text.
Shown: 8800 rpm
